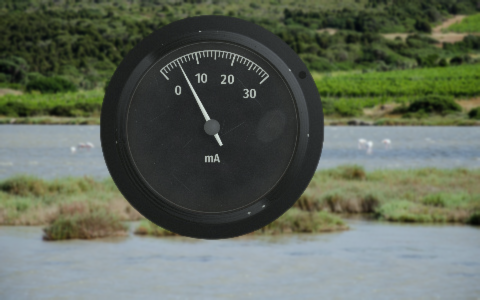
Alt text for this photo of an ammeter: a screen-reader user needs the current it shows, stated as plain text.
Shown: 5 mA
